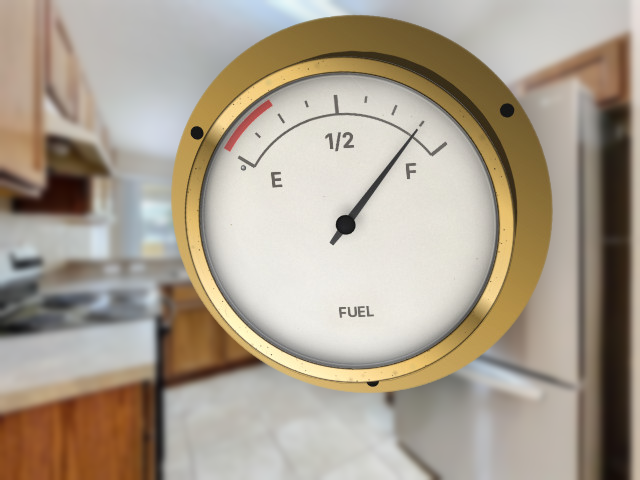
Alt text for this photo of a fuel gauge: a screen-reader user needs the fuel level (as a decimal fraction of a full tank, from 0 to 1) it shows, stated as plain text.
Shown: 0.875
